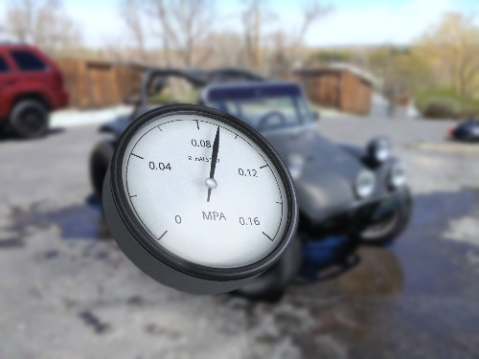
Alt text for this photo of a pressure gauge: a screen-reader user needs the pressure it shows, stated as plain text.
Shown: 0.09 MPa
